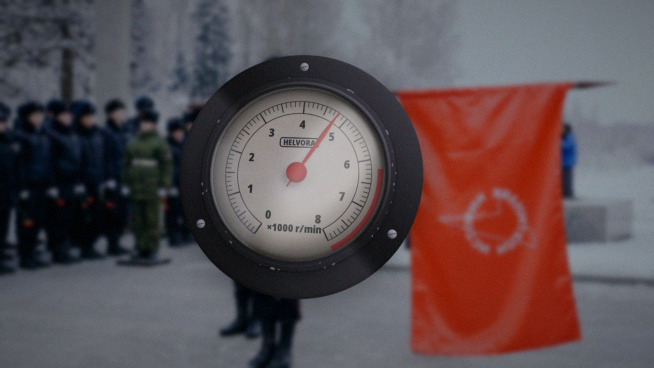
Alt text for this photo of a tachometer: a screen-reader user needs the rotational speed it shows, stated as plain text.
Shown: 4800 rpm
